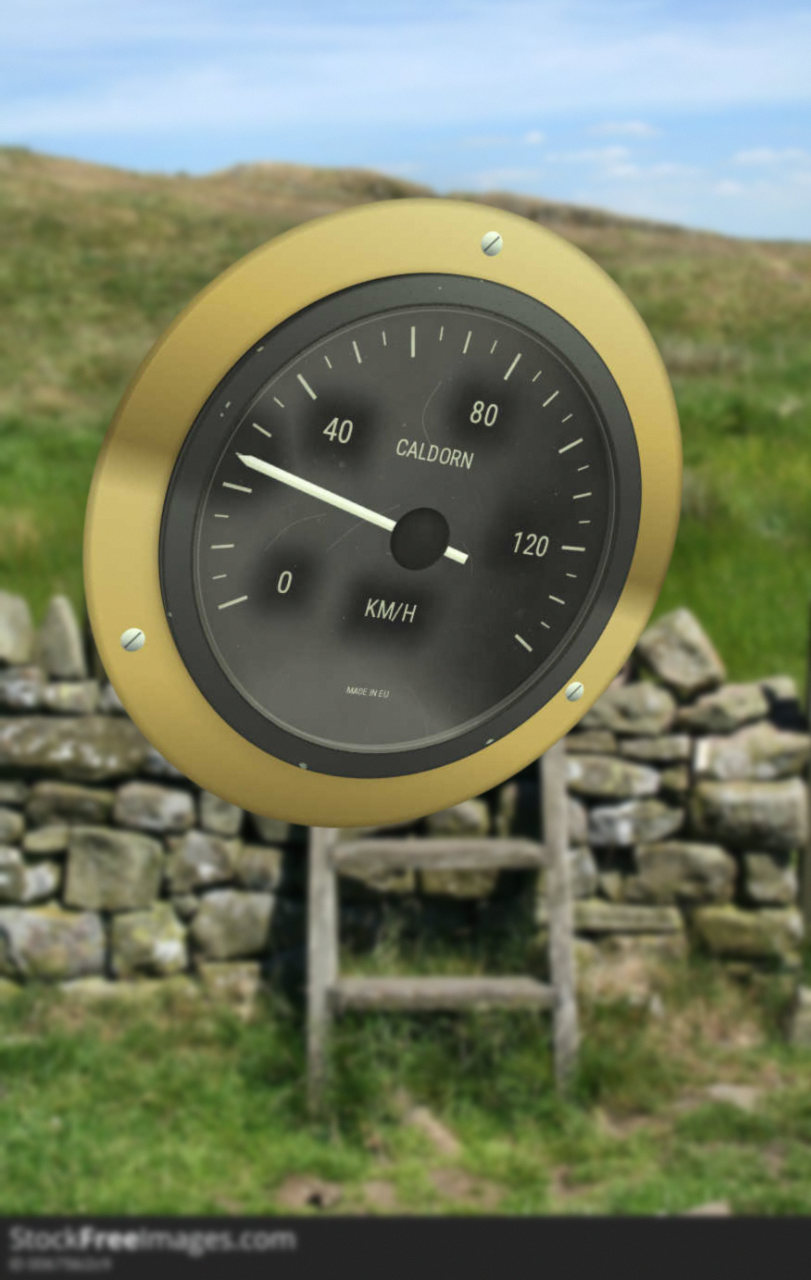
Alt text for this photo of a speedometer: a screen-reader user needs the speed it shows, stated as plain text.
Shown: 25 km/h
